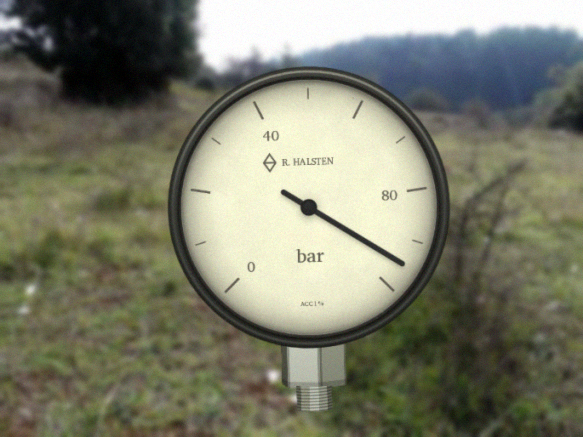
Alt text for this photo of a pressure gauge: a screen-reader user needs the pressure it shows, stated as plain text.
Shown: 95 bar
